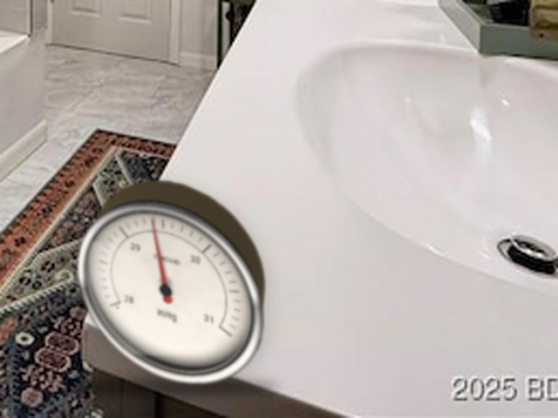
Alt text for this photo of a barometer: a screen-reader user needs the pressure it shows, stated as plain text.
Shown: 29.4 inHg
